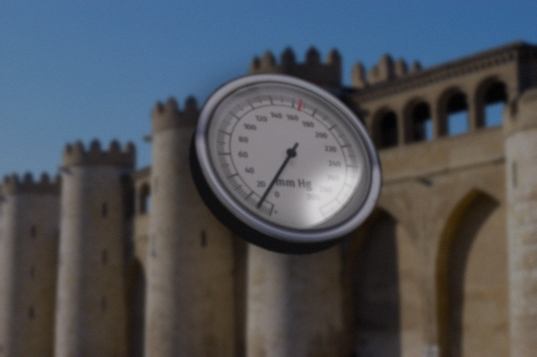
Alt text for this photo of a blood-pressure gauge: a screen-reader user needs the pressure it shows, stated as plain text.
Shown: 10 mmHg
